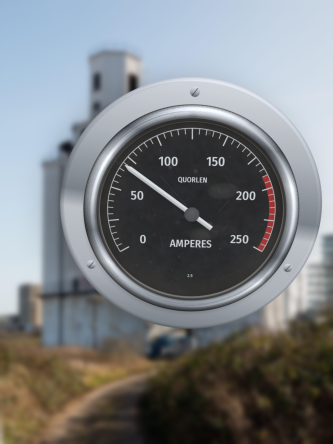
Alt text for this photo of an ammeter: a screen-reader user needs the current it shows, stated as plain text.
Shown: 70 A
